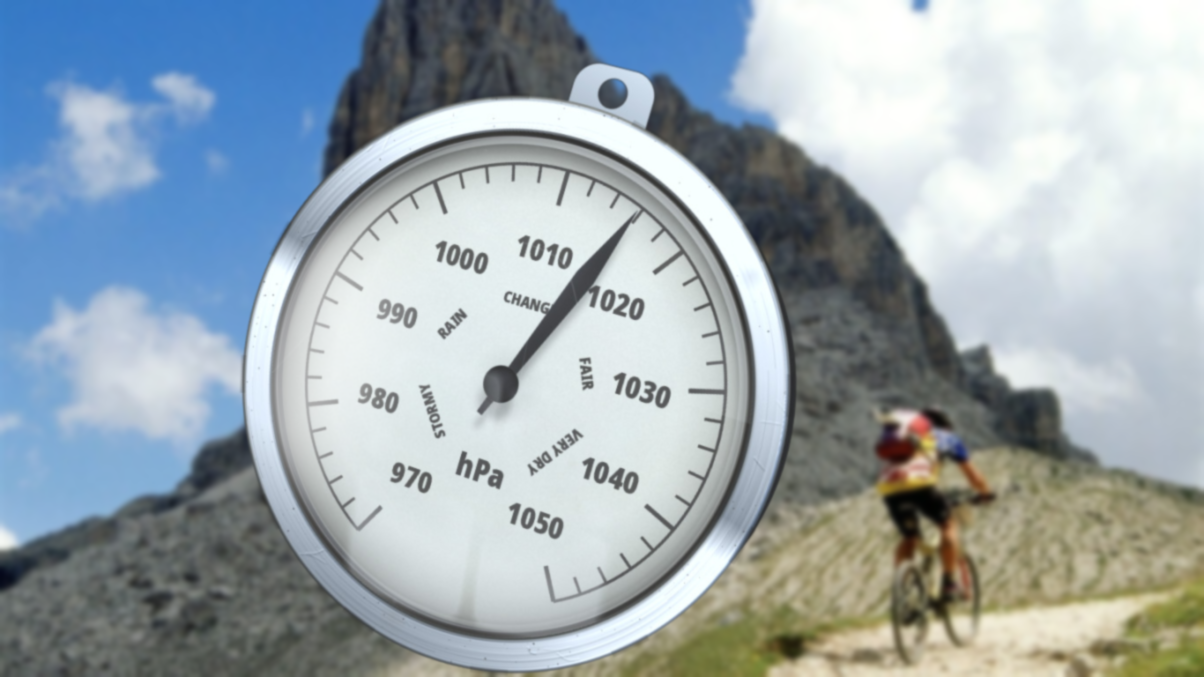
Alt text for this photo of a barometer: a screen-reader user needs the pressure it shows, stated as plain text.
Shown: 1016 hPa
